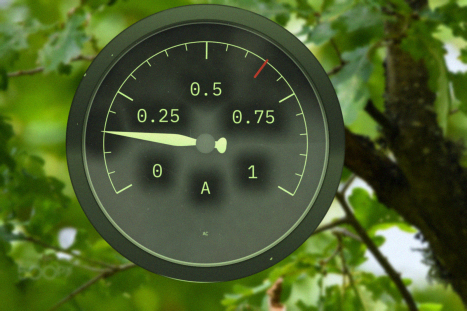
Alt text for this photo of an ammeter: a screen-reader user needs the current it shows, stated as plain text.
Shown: 0.15 A
